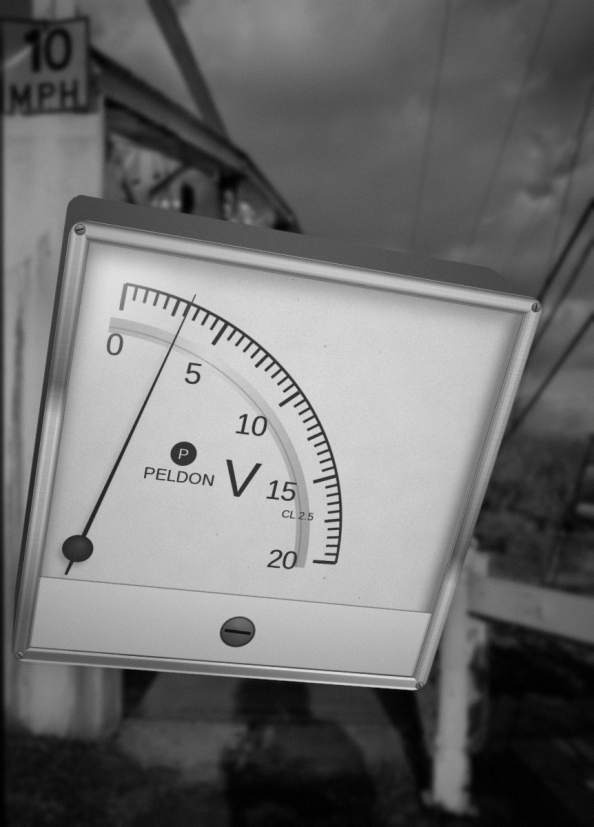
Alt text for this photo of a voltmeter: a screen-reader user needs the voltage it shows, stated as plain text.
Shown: 3 V
